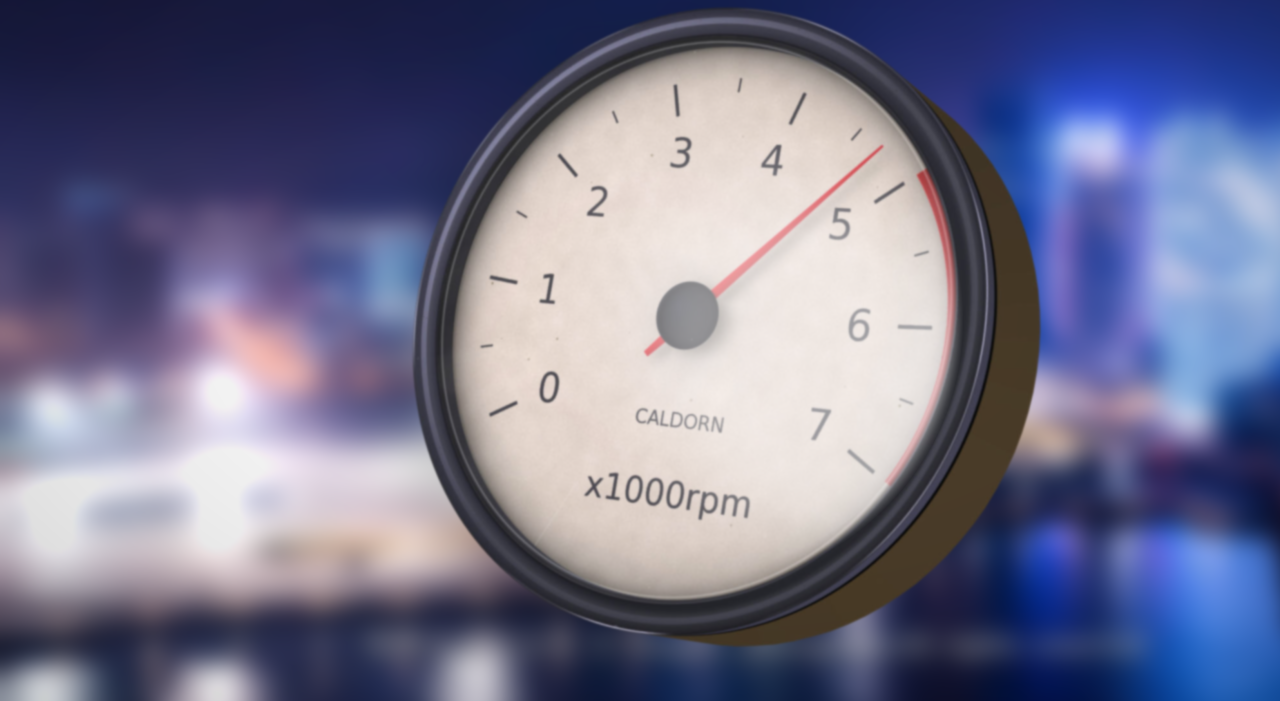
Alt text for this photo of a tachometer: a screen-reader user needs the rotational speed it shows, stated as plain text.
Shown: 4750 rpm
